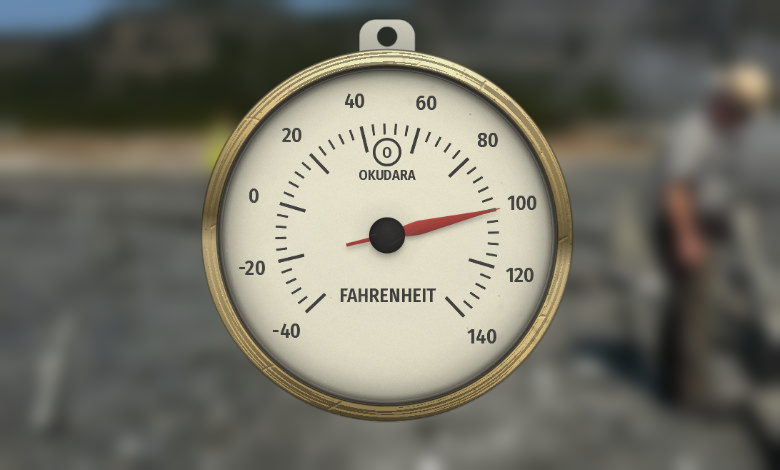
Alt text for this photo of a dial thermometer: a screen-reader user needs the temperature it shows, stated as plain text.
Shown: 100 °F
